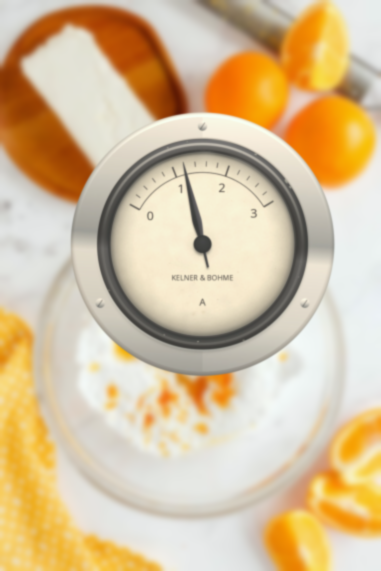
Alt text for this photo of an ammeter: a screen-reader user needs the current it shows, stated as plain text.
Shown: 1.2 A
